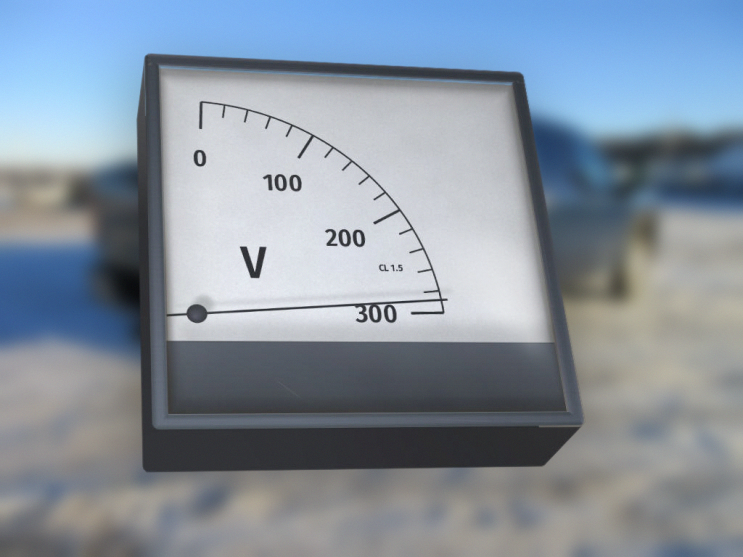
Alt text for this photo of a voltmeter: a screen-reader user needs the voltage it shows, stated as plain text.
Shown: 290 V
